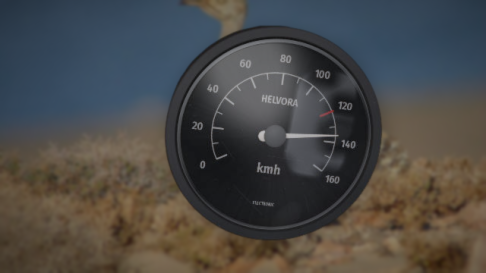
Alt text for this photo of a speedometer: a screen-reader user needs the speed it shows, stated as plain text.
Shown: 135 km/h
